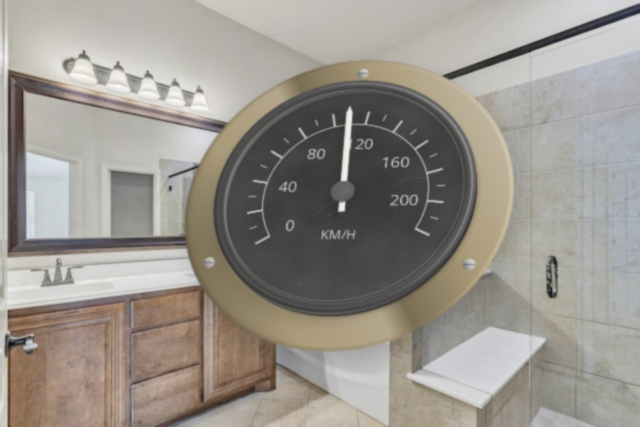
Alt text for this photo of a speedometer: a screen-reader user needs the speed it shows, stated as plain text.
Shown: 110 km/h
